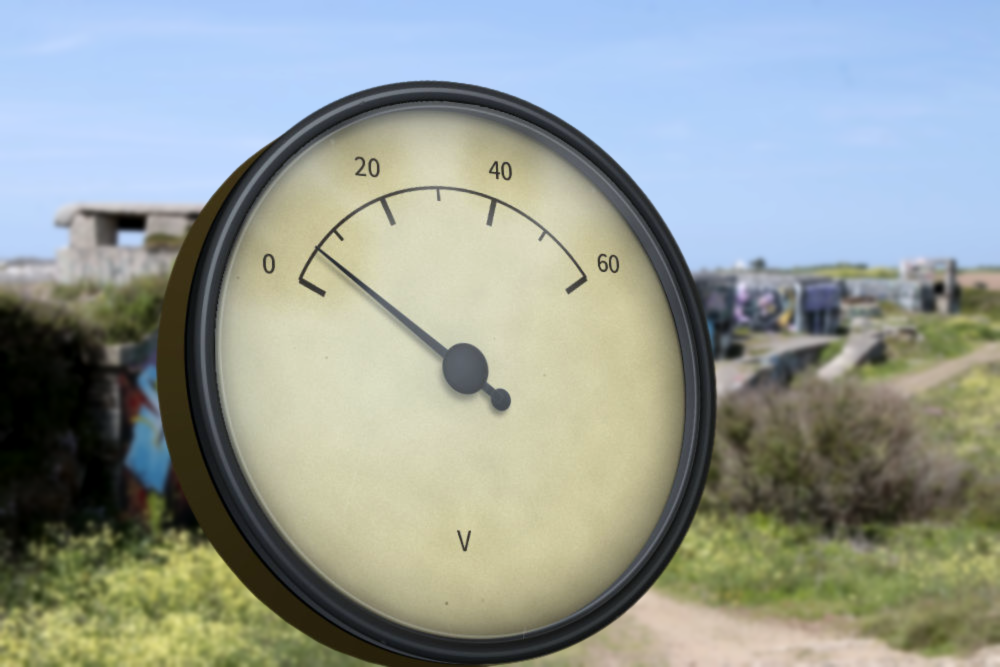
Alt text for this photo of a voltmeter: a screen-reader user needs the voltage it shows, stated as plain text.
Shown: 5 V
